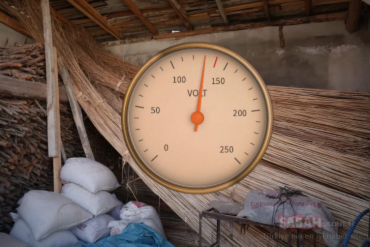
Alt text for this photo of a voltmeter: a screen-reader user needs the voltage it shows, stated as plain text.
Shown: 130 V
